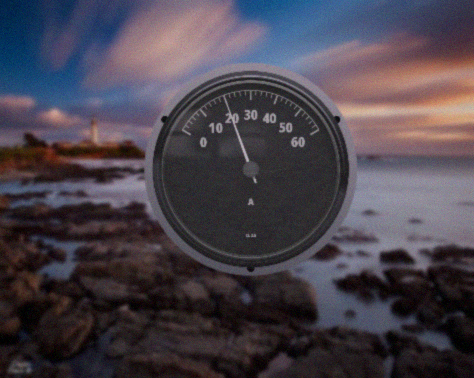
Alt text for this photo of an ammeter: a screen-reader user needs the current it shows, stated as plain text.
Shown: 20 A
